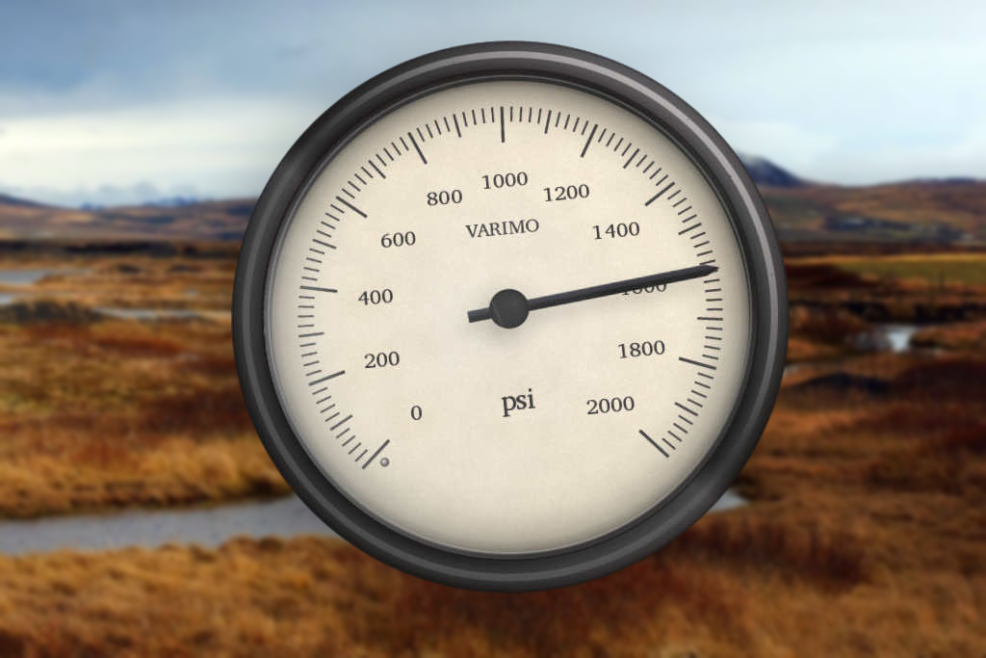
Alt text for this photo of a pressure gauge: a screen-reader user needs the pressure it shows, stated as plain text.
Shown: 1600 psi
